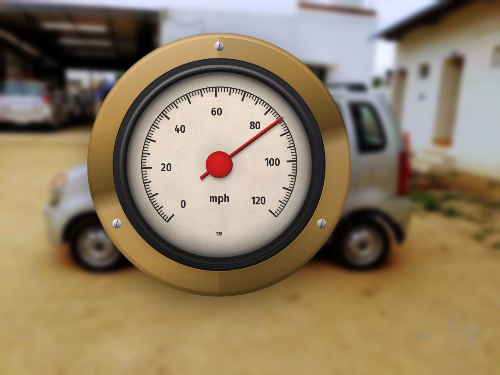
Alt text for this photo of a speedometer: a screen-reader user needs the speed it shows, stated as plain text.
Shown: 85 mph
